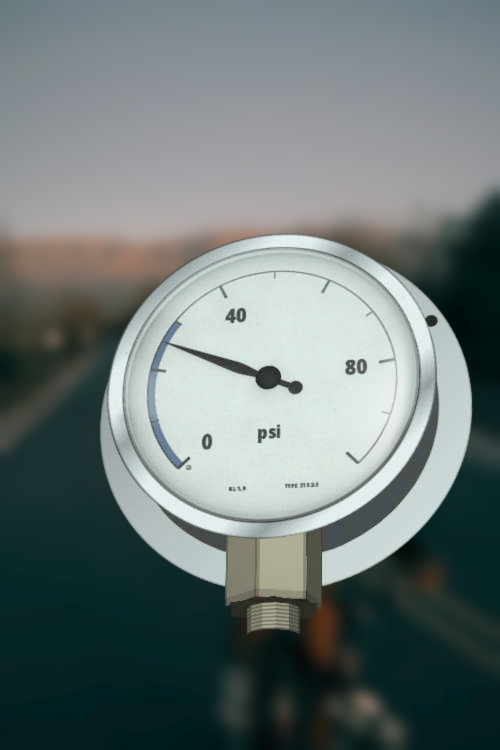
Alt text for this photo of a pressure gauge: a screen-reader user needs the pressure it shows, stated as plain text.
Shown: 25 psi
